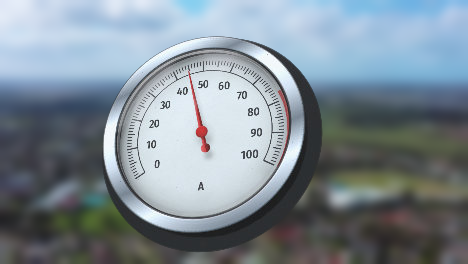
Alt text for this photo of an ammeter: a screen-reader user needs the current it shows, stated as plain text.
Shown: 45 A
